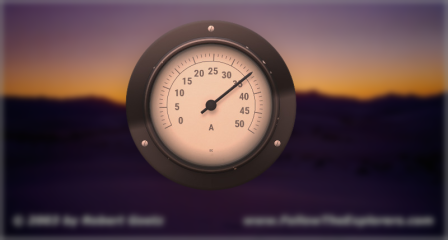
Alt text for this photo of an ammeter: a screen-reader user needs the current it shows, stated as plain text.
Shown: 35 A
